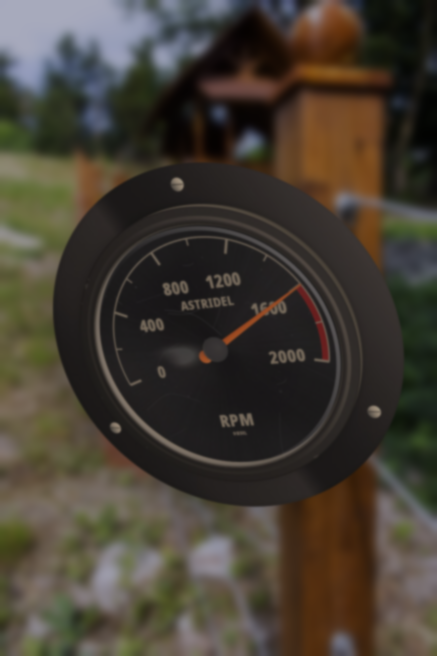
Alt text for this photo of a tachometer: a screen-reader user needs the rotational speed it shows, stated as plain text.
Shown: 1600 rpm
